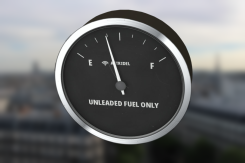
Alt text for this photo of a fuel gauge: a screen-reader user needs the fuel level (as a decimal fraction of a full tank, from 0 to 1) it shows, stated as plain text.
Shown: 0.375
